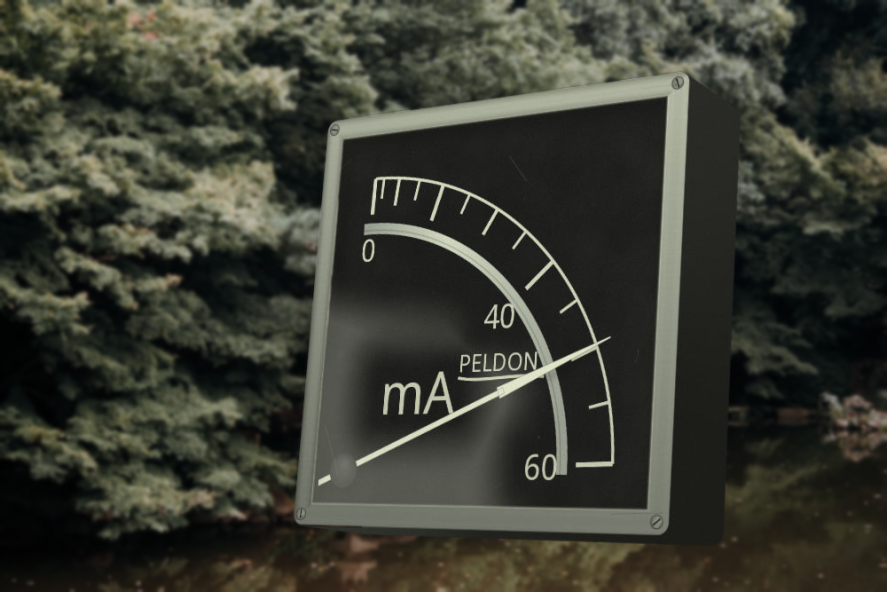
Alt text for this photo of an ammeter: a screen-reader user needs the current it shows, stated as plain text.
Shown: 50 mA
